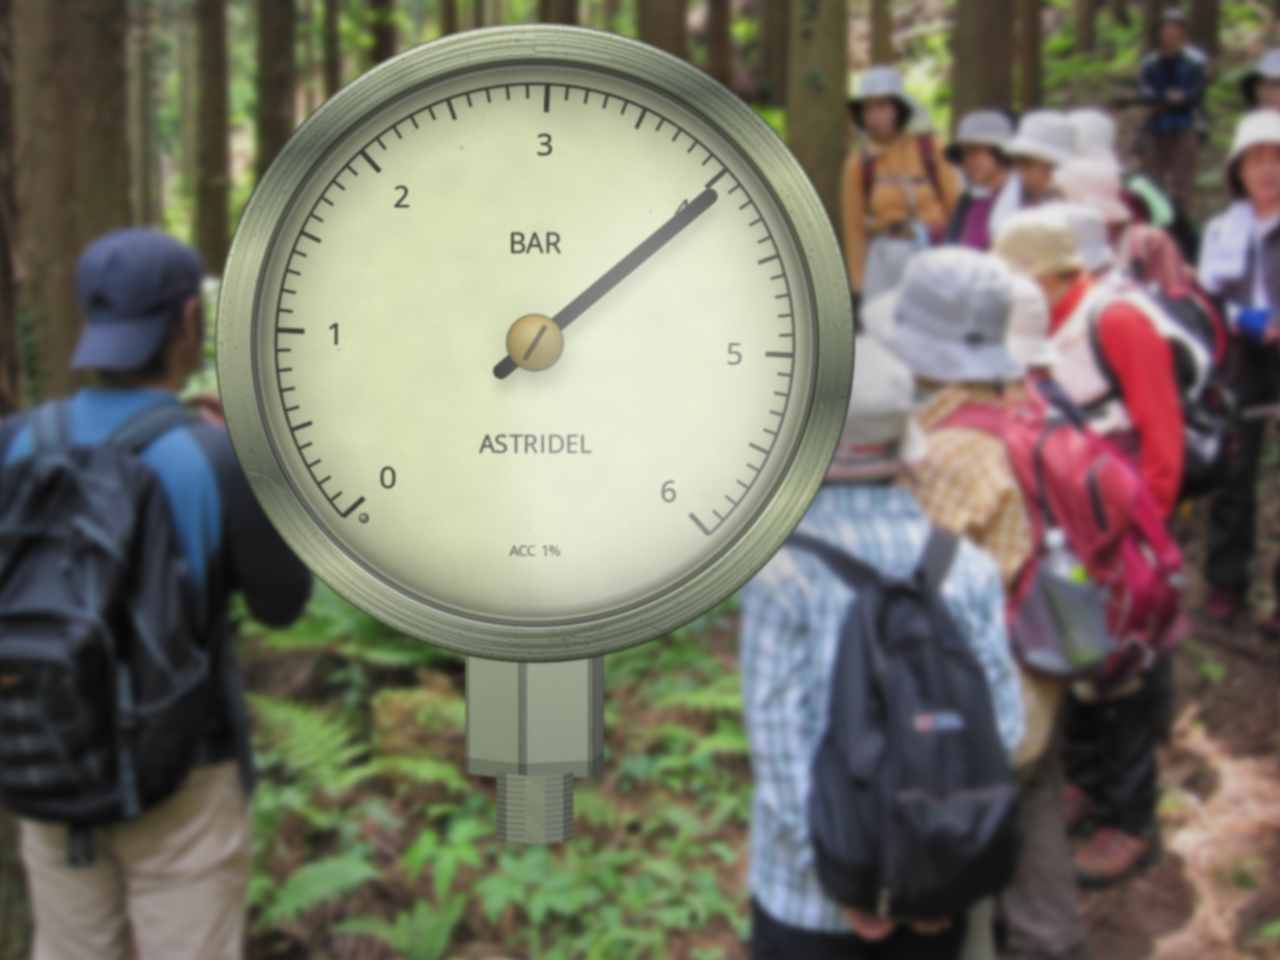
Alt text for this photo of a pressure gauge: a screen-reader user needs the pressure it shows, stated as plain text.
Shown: 4.05 bar
